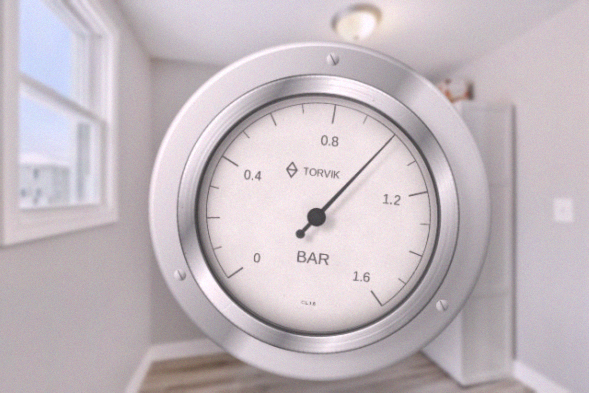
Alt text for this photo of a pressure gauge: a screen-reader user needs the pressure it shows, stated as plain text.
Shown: 1 bar
